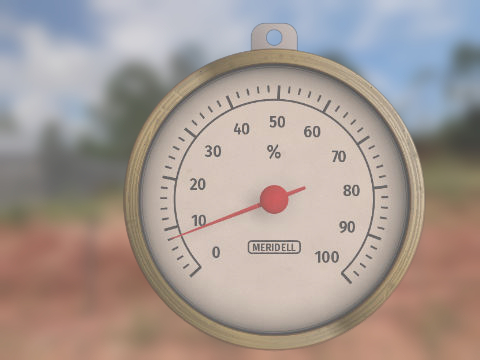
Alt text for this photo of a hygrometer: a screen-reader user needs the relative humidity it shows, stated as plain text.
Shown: 8 %
